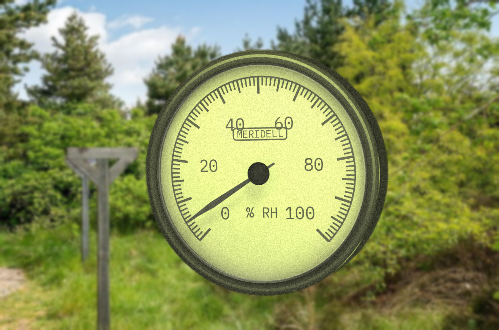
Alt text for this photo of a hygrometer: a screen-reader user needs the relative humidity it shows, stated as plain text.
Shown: 5 %
